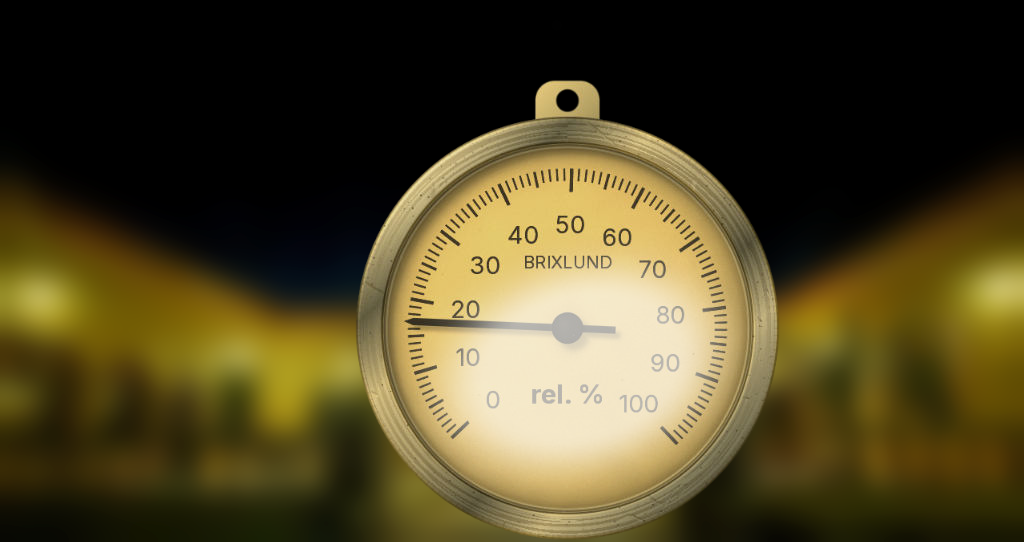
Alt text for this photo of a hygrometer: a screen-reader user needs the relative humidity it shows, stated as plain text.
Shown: 17 %
